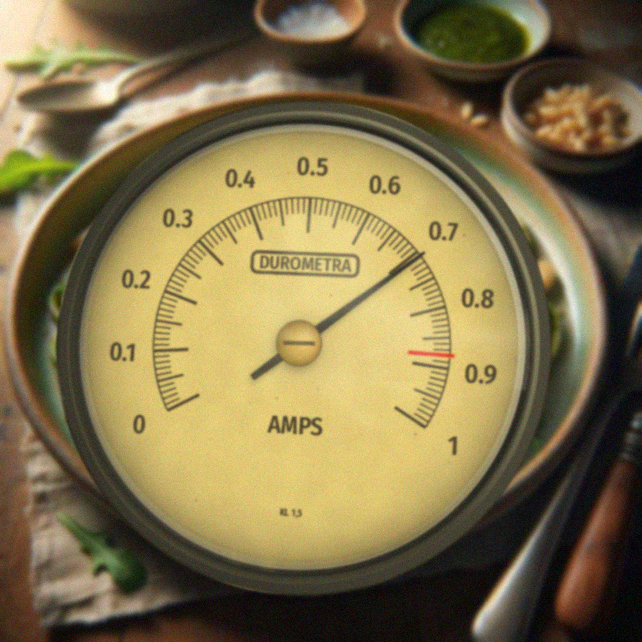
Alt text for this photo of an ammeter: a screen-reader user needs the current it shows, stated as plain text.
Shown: 0.71 A
